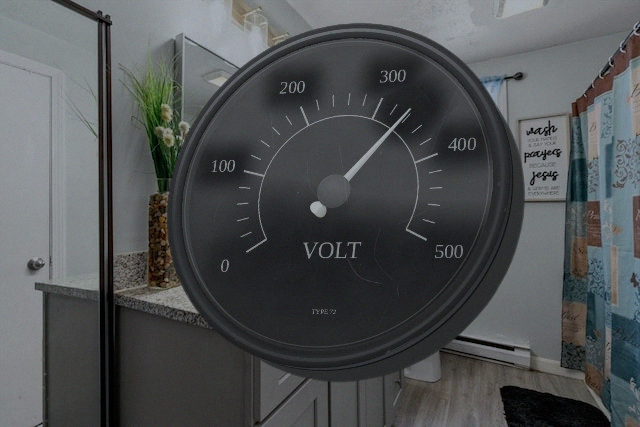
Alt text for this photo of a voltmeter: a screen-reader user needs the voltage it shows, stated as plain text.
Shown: 340 V
